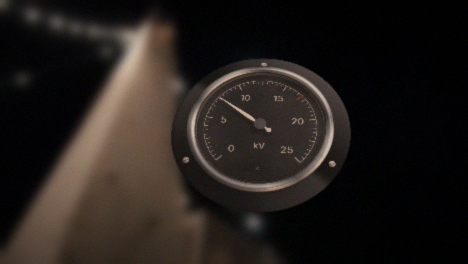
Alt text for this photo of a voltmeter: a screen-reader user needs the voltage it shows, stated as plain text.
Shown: 7.5 kV
